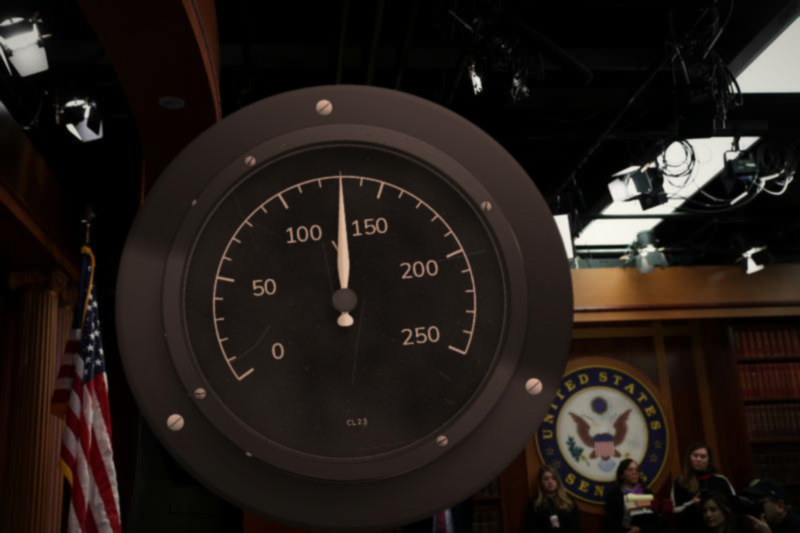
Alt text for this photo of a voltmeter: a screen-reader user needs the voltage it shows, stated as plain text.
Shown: 130 V
